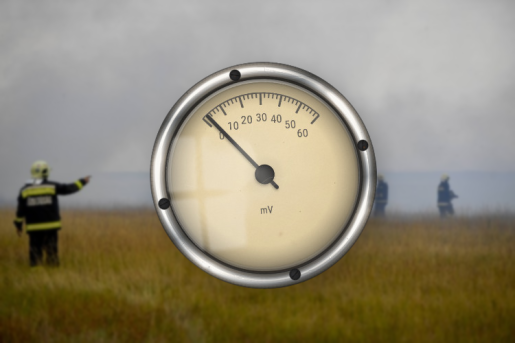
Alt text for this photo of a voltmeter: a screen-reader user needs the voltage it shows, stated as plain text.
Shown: 2 mV
